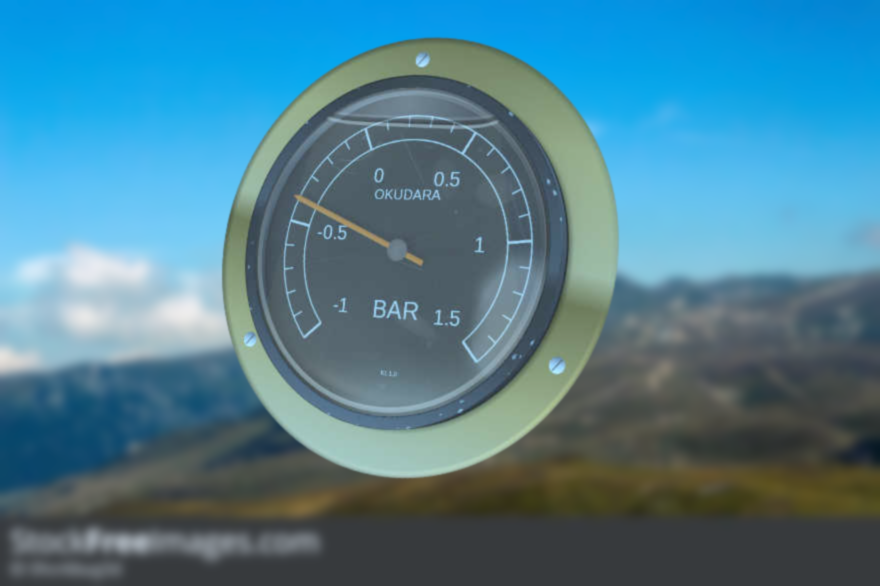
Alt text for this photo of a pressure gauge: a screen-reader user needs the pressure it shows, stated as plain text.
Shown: -0.4 bar
